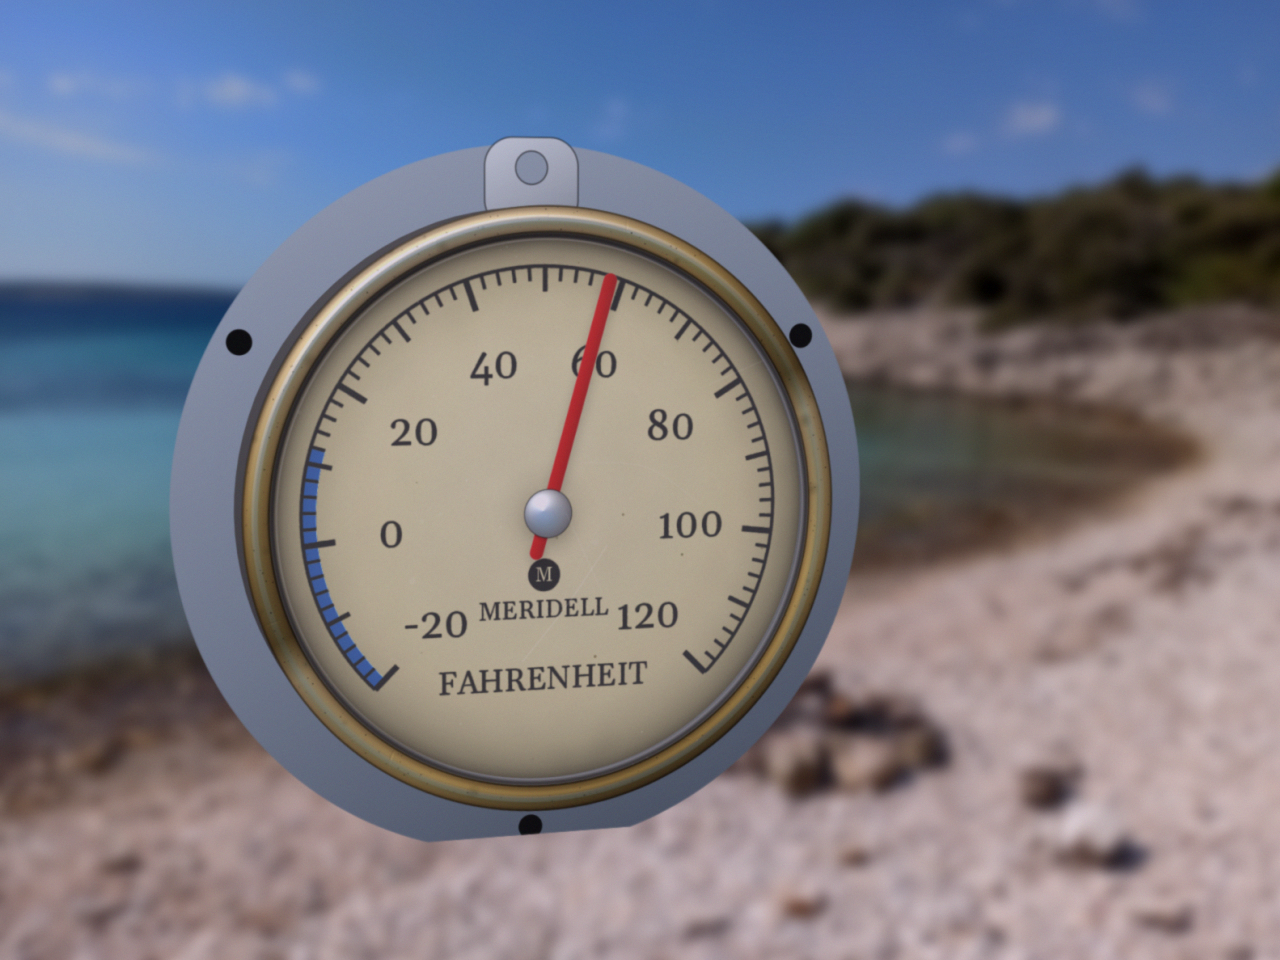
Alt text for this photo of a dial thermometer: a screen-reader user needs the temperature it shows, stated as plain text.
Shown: 58 °F
